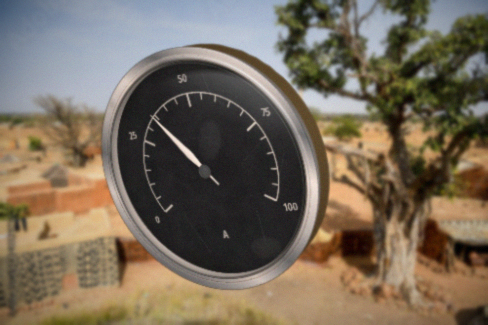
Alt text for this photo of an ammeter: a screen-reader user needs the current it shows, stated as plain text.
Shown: 35 A
